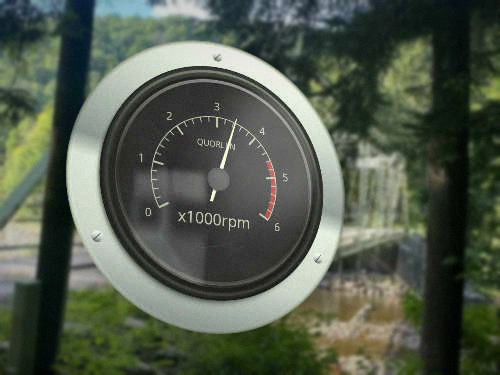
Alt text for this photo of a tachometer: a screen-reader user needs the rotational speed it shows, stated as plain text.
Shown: 3400 rpm
